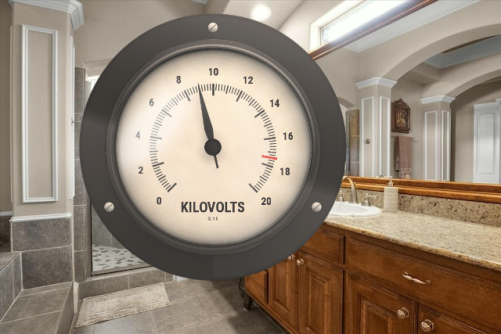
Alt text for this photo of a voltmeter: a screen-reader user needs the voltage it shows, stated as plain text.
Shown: 9 kV
